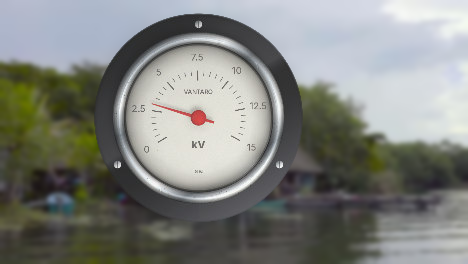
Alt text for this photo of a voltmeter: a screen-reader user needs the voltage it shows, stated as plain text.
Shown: 3 kV
